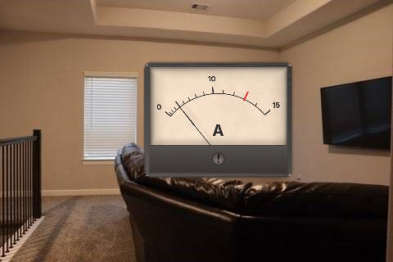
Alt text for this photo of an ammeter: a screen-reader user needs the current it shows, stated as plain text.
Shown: 5 A
